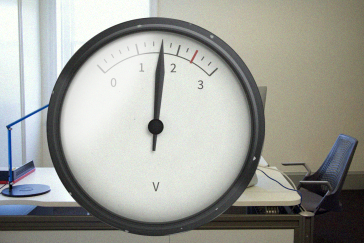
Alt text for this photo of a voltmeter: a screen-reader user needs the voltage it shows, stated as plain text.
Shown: 1.6 V
